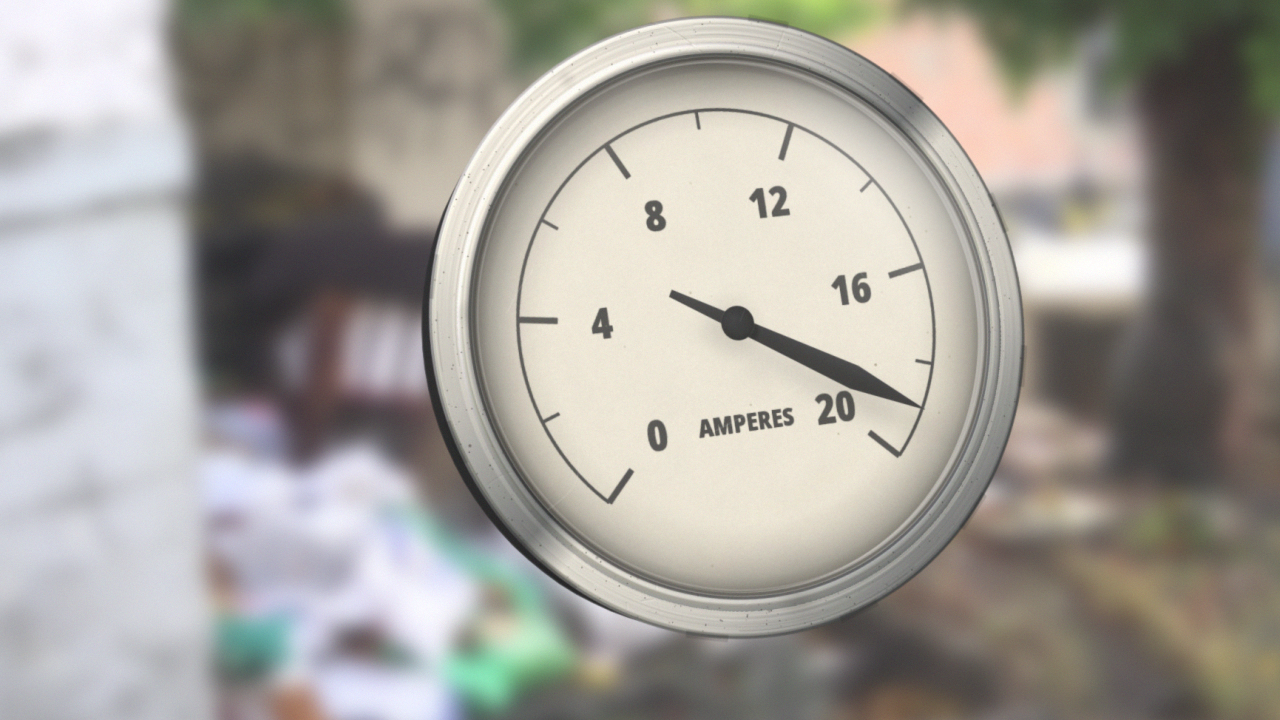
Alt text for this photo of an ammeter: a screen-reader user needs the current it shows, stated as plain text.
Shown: 19 A
